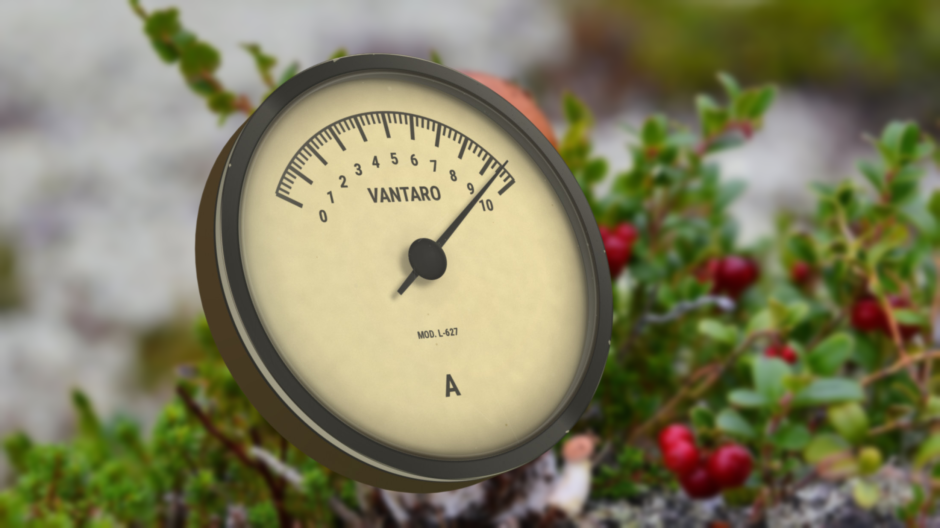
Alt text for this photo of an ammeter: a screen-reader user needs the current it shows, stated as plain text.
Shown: 9.4 A
